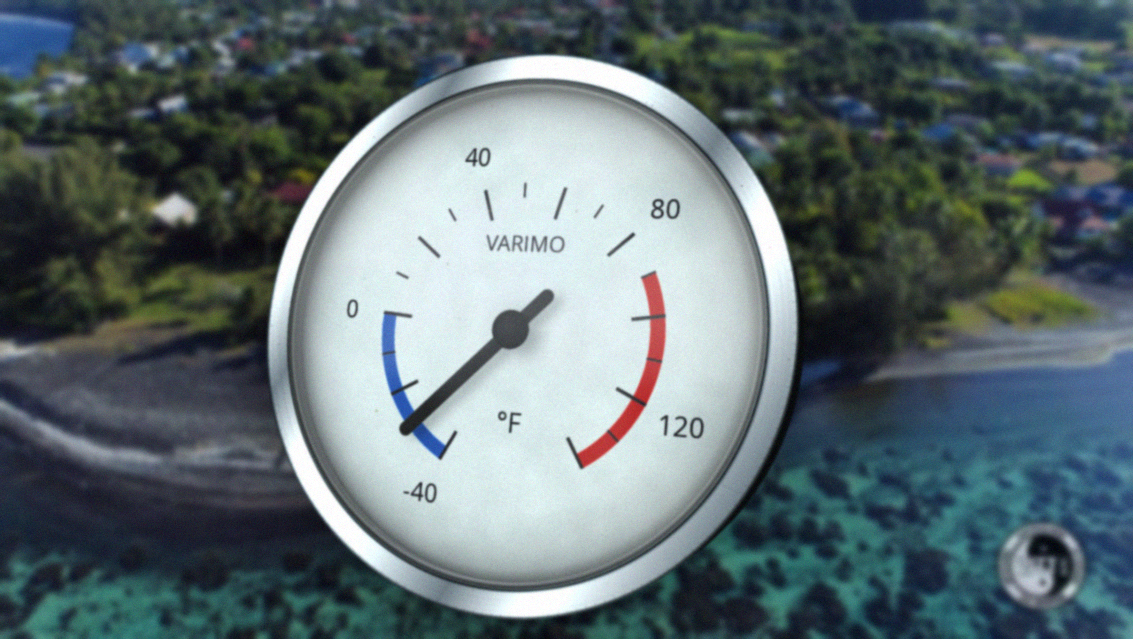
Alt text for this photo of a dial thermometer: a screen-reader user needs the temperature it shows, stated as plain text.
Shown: -30 °F
